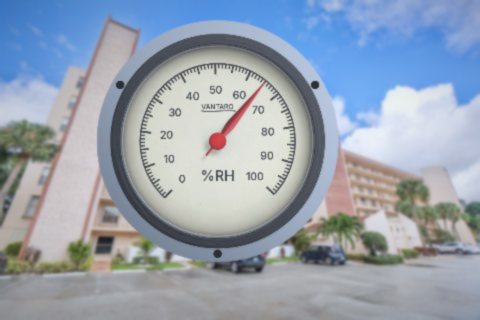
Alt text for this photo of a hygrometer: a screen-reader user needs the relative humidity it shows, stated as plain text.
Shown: 65 %
